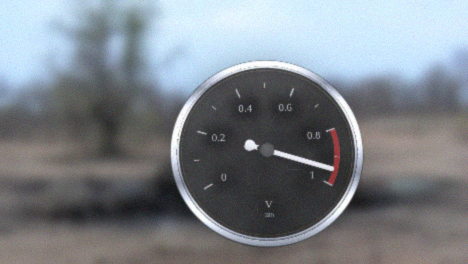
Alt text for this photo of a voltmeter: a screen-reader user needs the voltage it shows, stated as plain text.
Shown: 0.95 V
